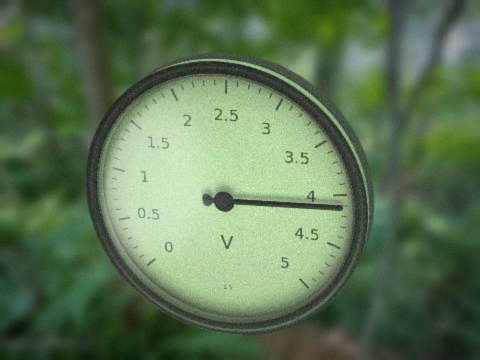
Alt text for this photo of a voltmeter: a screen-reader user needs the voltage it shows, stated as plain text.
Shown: 4.1 V
